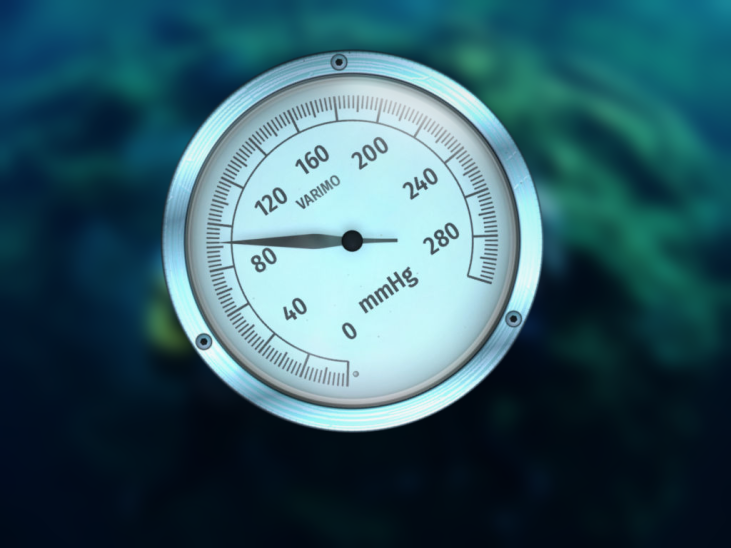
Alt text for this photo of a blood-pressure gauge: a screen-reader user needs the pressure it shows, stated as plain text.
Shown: 92 mmHg
